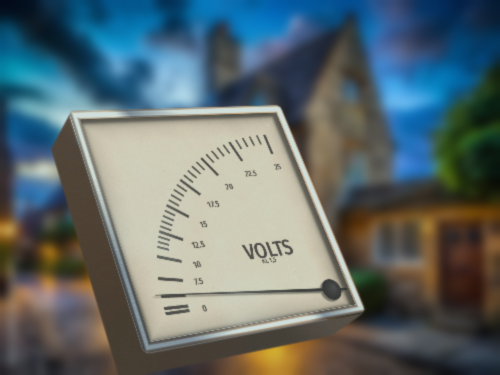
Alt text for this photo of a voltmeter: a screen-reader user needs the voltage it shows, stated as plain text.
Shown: 5 V
